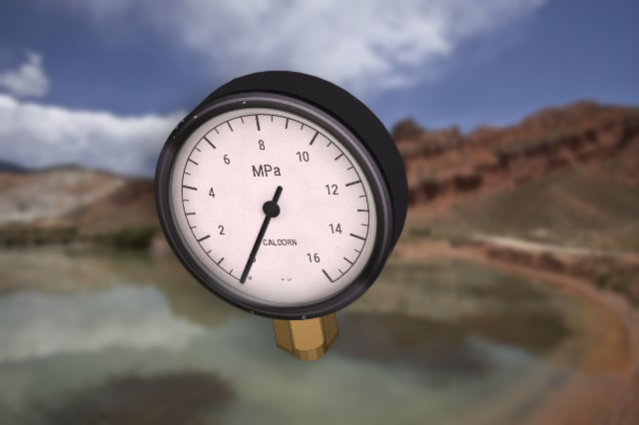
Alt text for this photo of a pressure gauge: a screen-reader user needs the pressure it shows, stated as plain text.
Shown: 0 MPa
